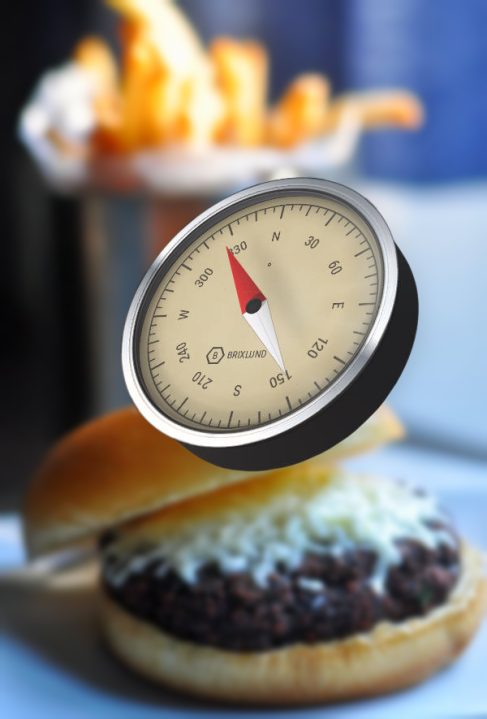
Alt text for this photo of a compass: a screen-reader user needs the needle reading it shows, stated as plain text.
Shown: 325 °
